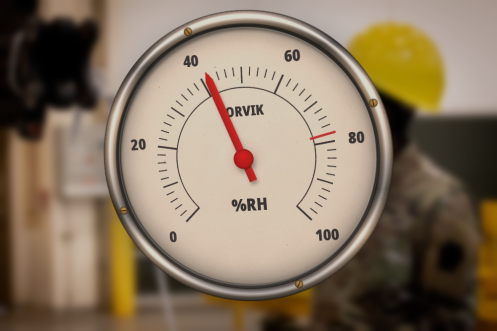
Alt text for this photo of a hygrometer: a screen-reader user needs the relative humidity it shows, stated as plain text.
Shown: 42 %
